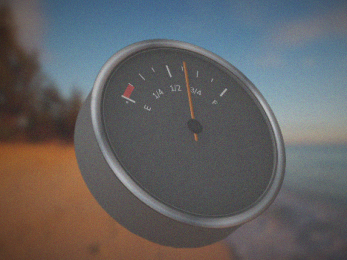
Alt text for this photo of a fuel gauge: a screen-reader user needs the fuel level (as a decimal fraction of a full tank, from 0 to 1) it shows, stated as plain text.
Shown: 0.625
